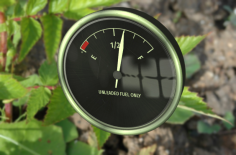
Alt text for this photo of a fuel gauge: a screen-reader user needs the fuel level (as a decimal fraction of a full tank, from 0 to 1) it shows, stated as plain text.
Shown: 0.625
